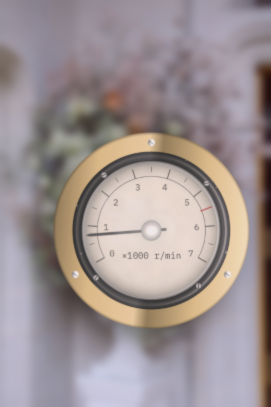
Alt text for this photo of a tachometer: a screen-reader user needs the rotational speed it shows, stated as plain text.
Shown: 750 rpm
